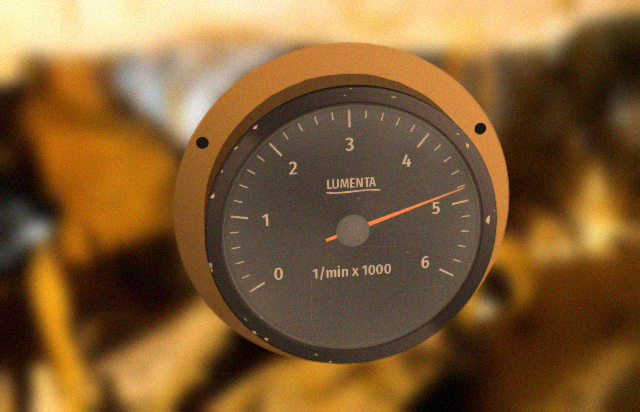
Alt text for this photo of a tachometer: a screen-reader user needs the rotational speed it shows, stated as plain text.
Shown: 4800 rpm
